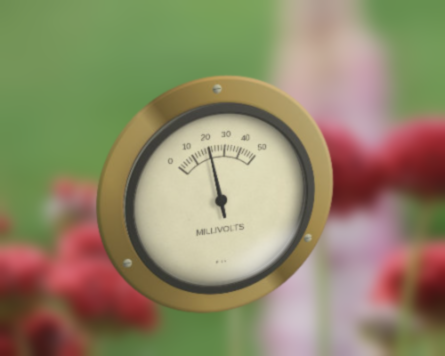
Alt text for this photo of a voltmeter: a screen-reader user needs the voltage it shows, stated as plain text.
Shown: 20 mV
